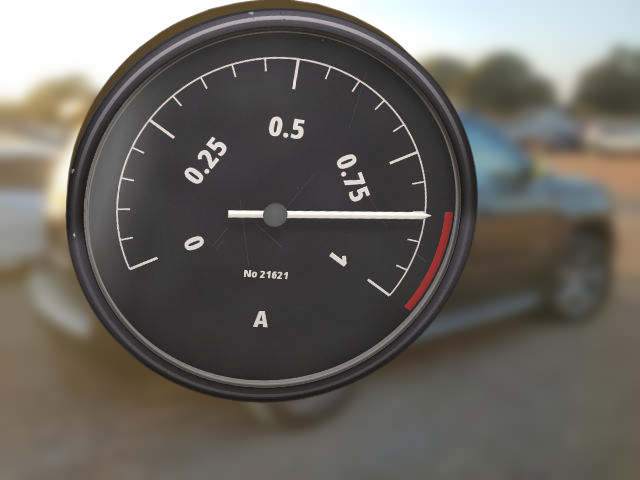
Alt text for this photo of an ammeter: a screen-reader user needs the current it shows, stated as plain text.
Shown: 0.85 A
